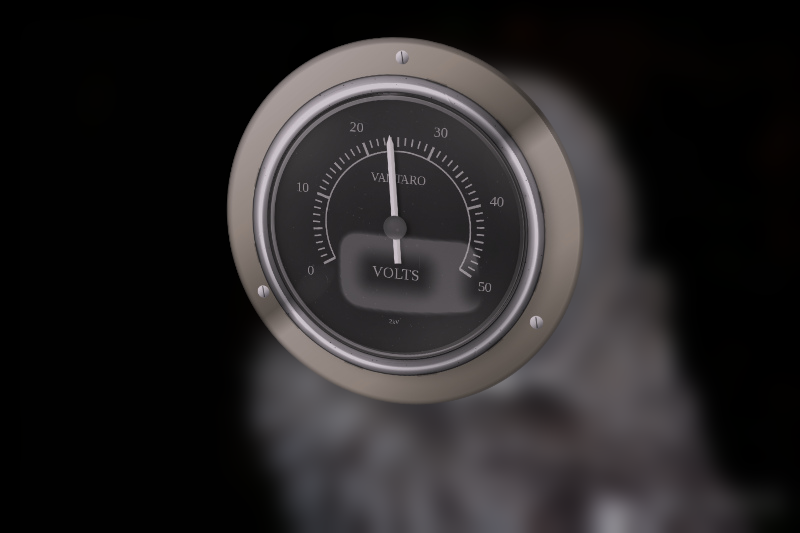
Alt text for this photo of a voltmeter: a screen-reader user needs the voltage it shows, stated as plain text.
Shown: 24 V
